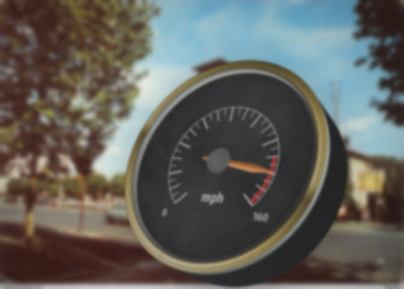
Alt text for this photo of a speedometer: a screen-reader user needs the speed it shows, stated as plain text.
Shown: 140 mph
